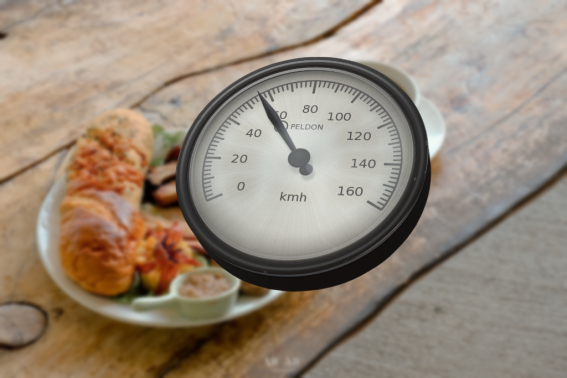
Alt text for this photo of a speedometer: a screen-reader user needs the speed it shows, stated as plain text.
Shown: 56 km/h
